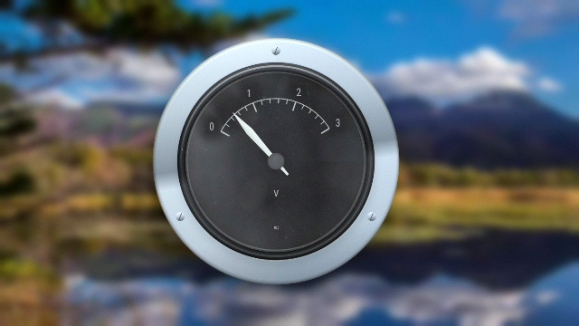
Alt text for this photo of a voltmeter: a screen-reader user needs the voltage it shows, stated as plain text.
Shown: 0.5 V
